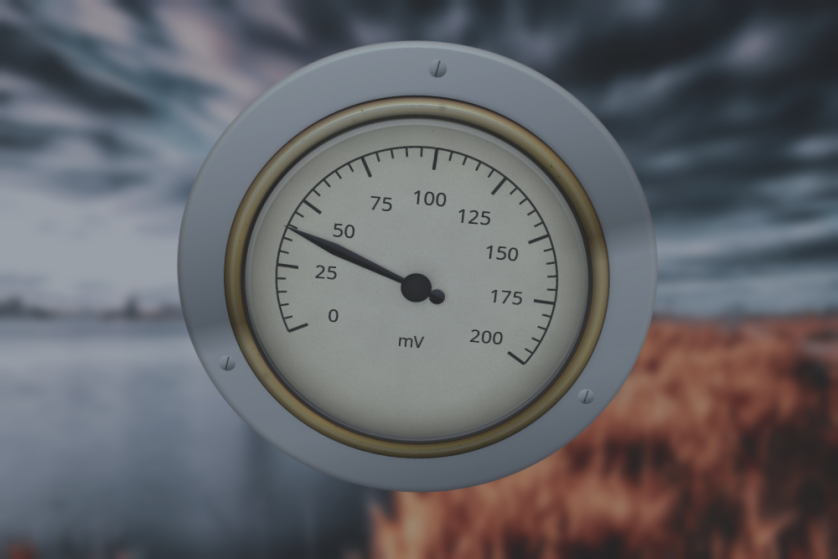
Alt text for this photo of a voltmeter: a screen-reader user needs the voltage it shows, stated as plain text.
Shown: 40 mV
